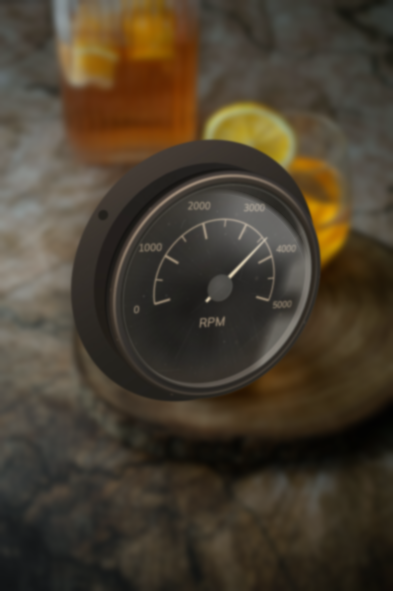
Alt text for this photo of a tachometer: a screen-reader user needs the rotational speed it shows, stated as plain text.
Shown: 3500 rpm
